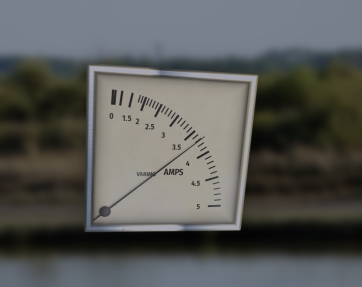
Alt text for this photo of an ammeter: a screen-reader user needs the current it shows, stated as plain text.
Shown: 3.7 A
